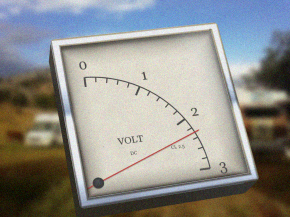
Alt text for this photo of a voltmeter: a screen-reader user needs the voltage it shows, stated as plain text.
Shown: 2.3 V
